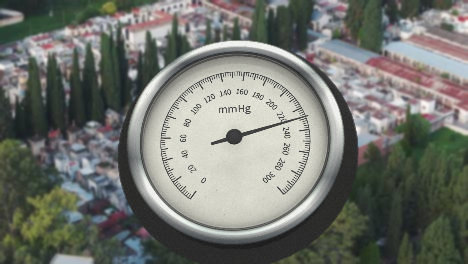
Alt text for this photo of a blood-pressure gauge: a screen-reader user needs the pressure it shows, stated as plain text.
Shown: 230 mmHg
